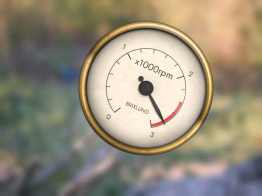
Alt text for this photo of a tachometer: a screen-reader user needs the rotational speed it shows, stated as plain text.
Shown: 2800 rpm
